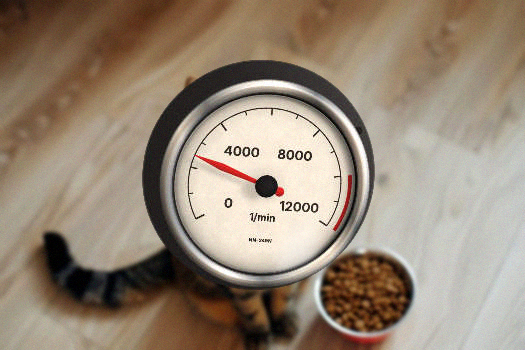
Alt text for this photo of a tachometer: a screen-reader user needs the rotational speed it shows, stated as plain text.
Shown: 2500 rpm
